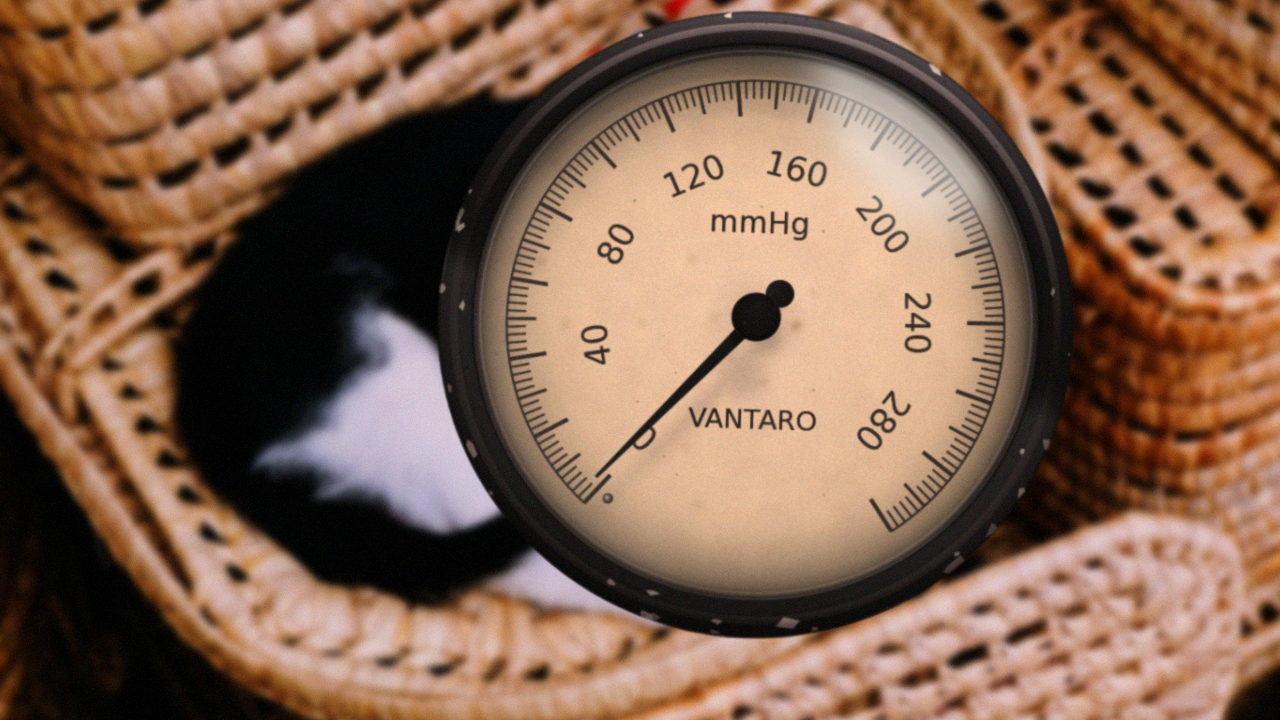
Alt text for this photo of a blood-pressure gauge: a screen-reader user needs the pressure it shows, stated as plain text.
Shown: 2 mmHg
